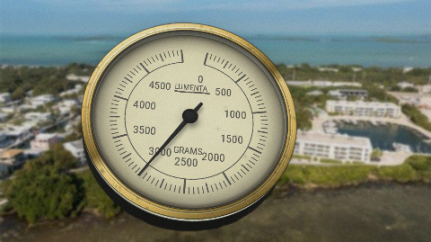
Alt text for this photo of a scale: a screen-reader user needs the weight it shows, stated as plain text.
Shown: 3000 g
